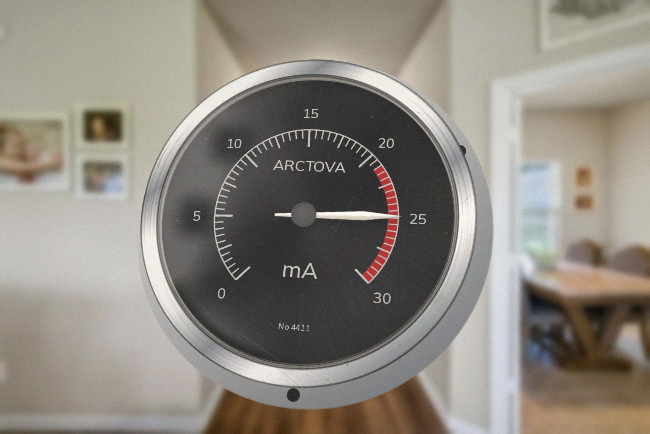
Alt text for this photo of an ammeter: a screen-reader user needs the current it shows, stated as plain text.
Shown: 25 mA
